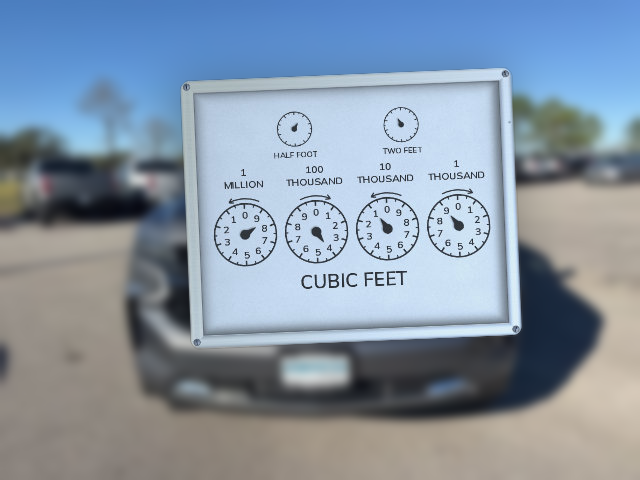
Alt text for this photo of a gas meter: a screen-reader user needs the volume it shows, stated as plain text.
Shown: 840900 ft³
